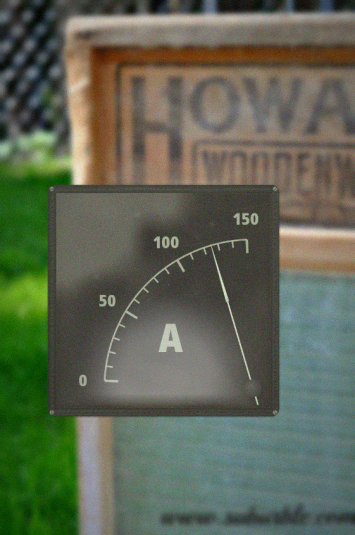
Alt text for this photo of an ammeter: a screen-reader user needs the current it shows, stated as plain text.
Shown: 125 A
